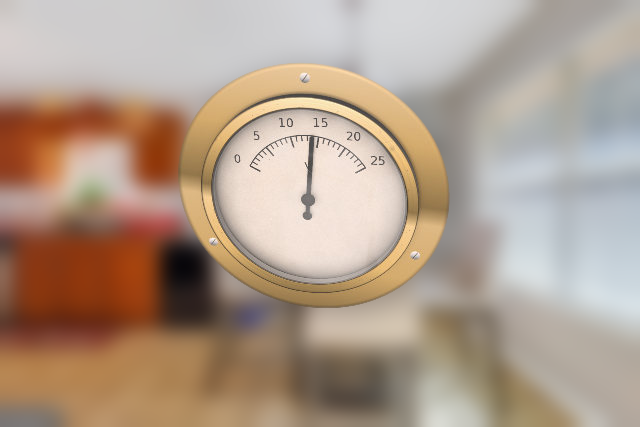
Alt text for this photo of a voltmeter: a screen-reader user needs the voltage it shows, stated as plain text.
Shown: 14 V
